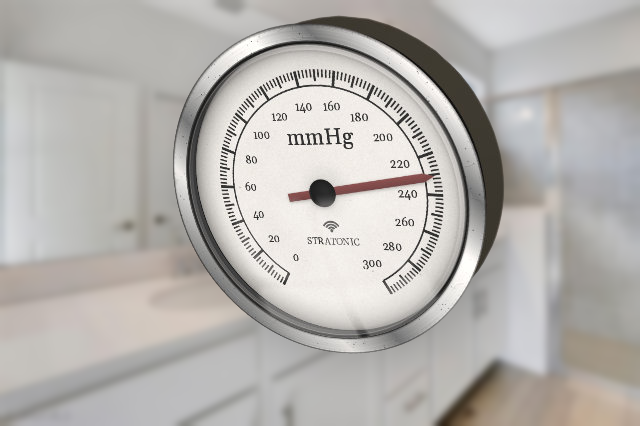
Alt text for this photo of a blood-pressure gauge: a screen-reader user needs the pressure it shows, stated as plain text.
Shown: 230 mmHg
